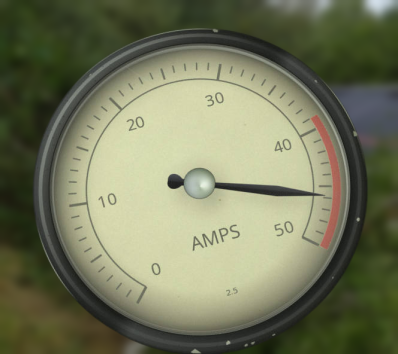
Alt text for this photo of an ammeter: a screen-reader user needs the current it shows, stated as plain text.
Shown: 46 A
